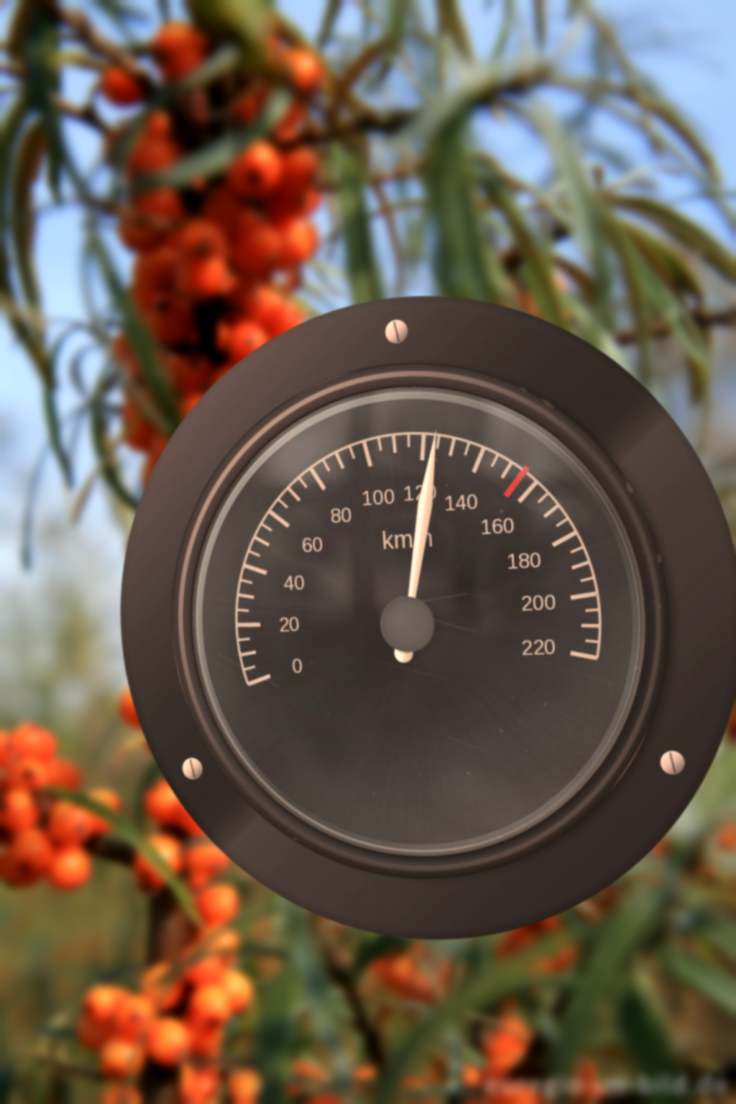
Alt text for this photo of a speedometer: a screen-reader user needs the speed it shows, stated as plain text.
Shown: 125 km/h
